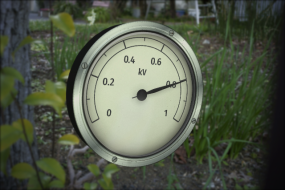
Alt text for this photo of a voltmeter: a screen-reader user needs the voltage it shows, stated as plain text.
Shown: 0.8 kV
